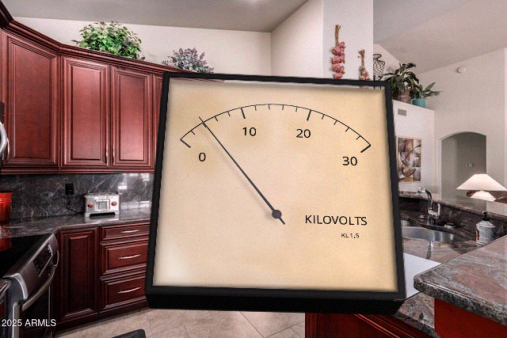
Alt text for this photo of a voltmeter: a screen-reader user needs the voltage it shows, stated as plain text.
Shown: 4 kV
